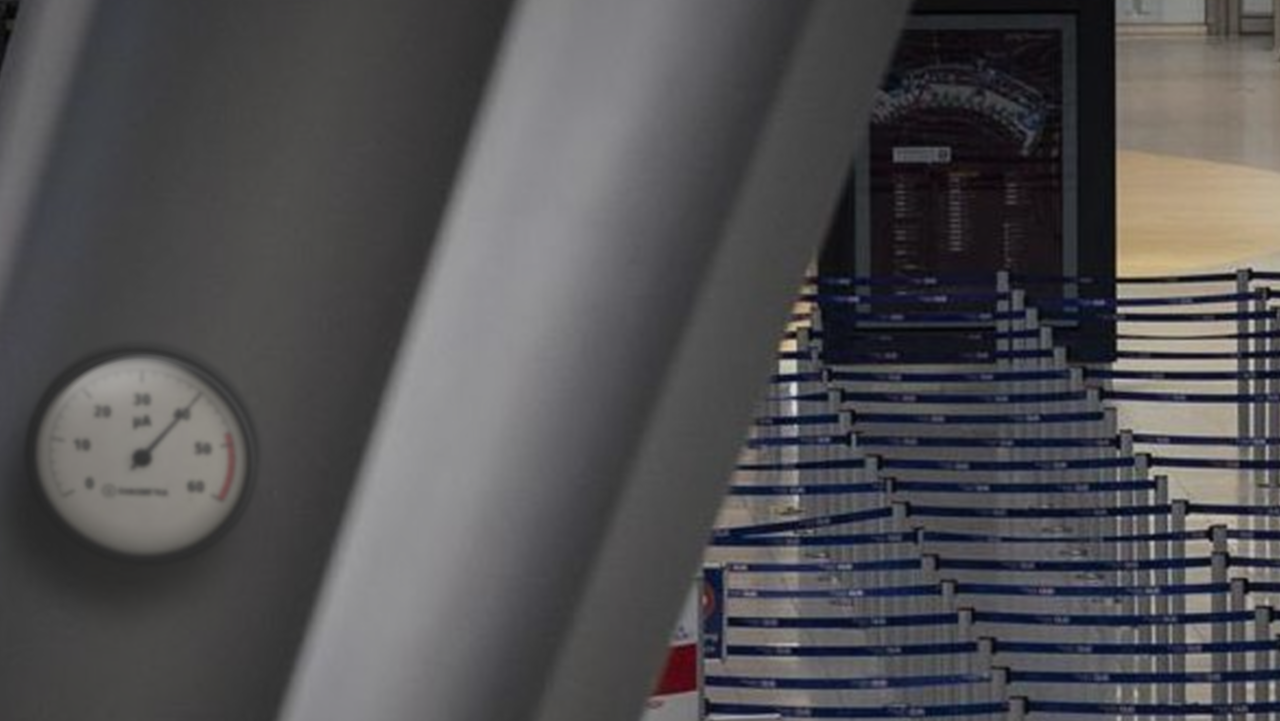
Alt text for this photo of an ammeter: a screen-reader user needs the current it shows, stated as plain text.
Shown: 40 µA
